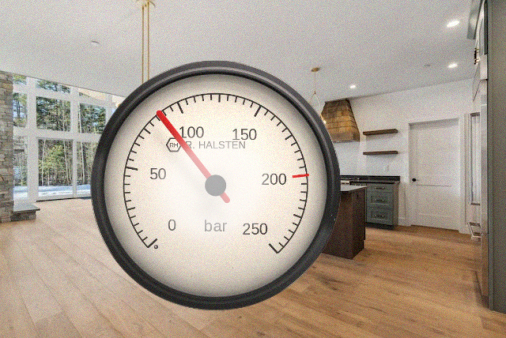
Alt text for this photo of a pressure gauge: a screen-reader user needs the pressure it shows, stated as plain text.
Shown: 87.5 bar
